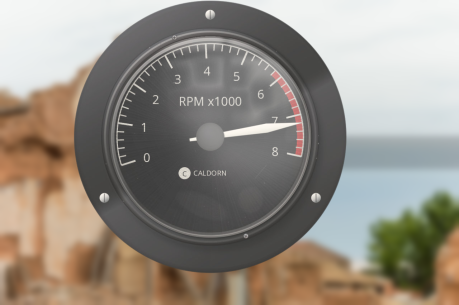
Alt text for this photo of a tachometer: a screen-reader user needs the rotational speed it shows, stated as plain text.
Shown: 7200 rpm
